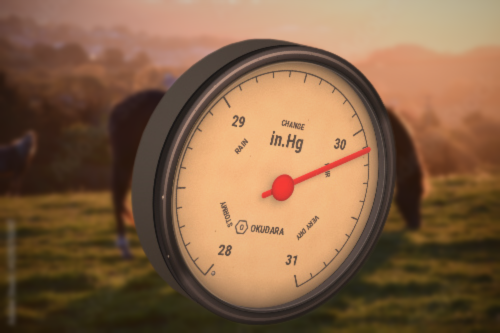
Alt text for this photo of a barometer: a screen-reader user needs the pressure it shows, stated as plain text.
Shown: 30.1 inHg
